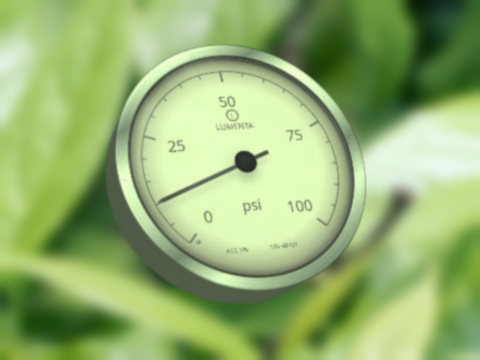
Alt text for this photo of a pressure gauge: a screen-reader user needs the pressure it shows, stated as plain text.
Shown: 10 psi
